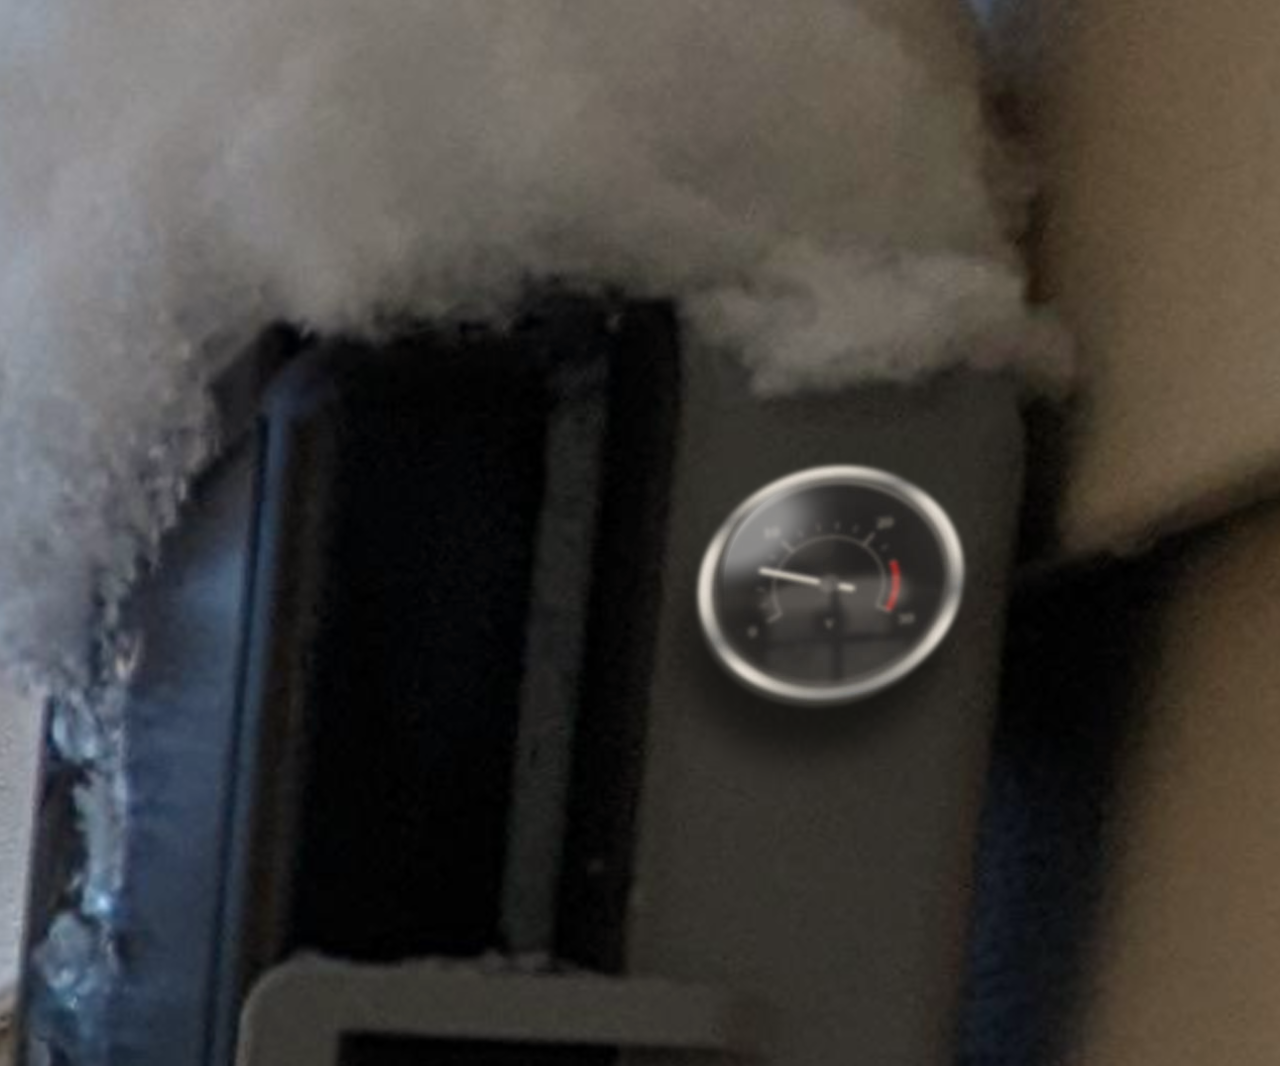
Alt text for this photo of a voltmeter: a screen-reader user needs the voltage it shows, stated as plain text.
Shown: 6 V
